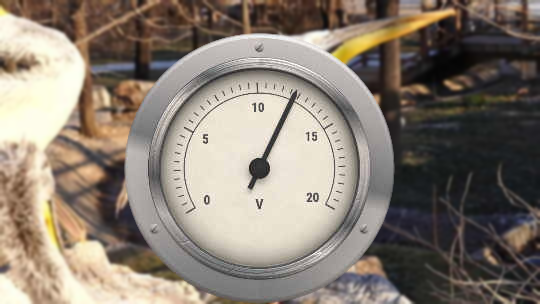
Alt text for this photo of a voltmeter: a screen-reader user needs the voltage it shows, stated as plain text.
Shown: 12.25 V
